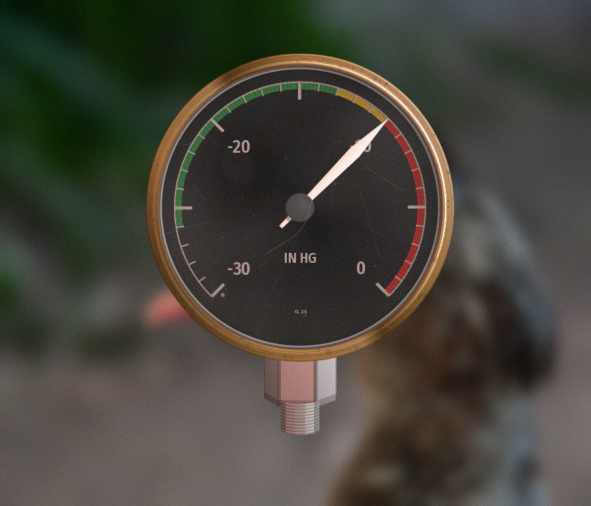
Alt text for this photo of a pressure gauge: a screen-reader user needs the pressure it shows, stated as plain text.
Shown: -10 inHg
